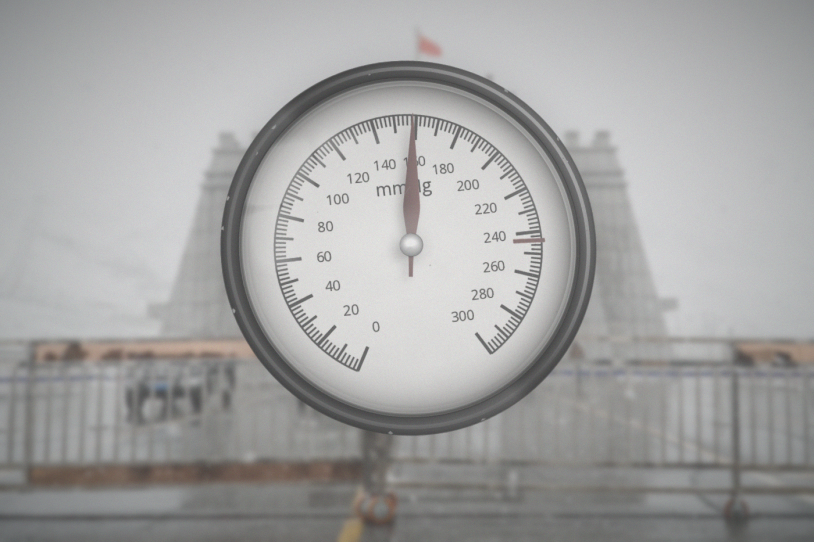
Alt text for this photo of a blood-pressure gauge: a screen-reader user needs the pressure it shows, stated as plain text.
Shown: 158 mmHg
